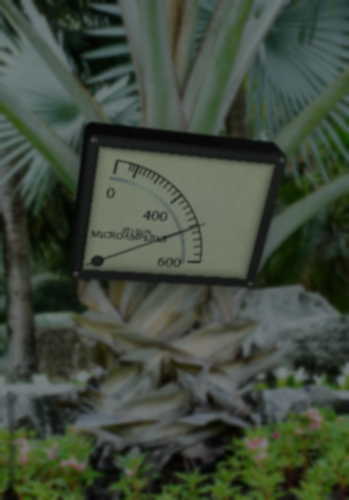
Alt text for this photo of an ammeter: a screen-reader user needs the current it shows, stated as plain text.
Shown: 500 µA
